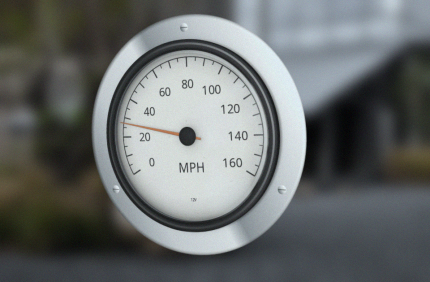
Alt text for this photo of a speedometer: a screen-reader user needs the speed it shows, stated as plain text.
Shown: 27.5 mph
